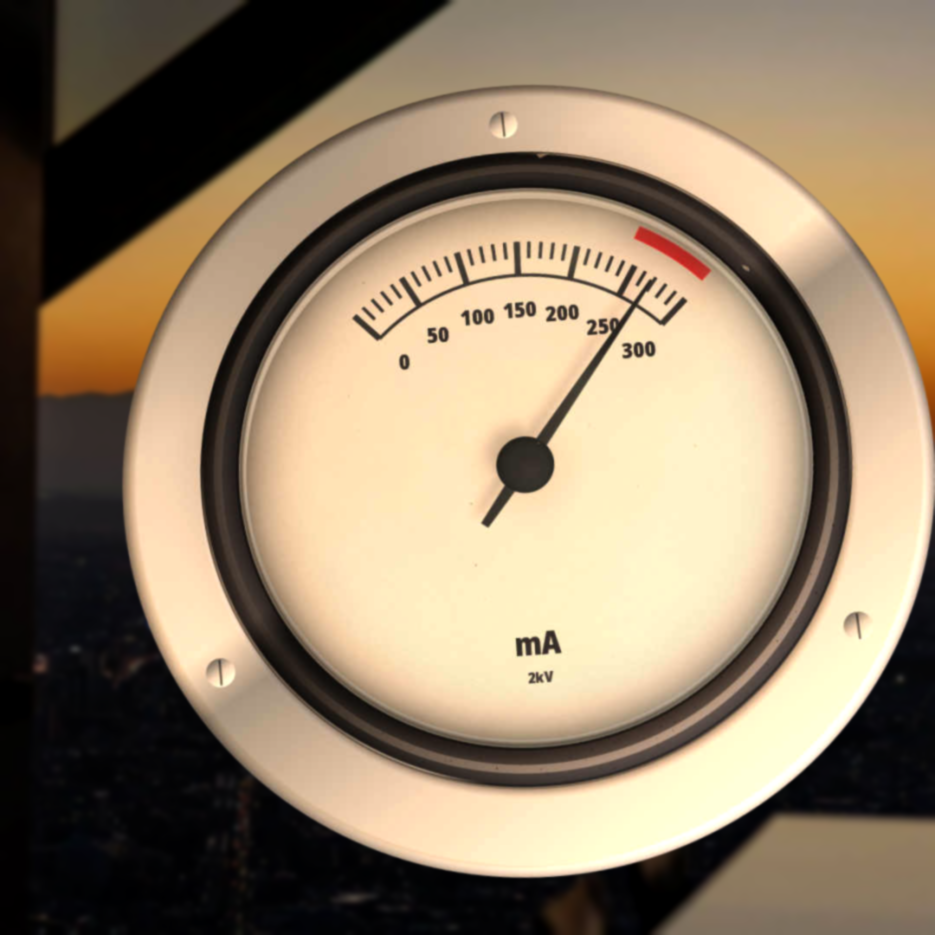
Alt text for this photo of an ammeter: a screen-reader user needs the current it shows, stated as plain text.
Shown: 270 mA
